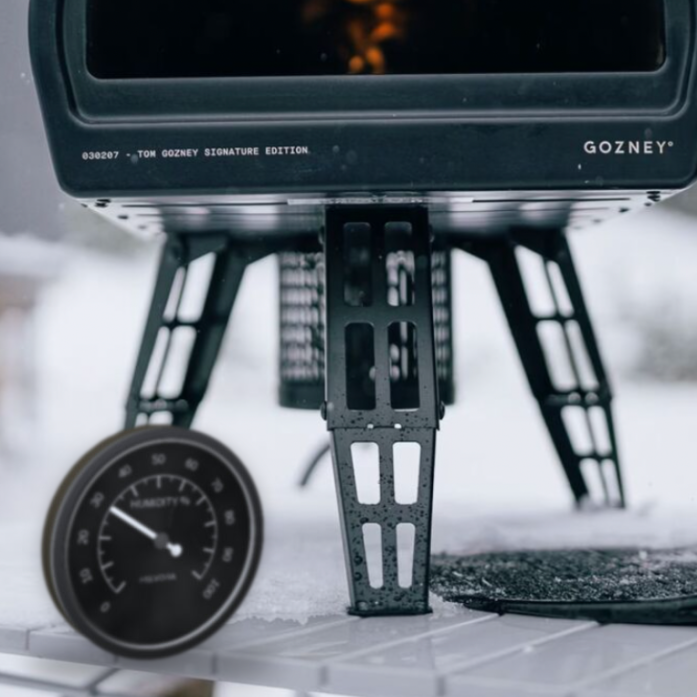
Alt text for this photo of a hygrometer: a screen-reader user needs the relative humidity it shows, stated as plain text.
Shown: 30 %
